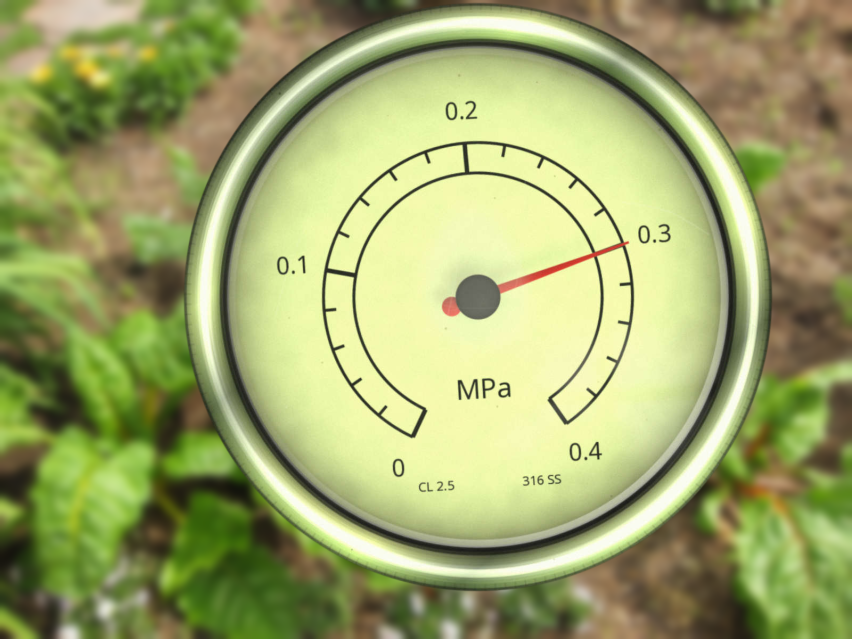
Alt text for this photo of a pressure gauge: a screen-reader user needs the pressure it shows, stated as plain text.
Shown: 0.3 MPa
